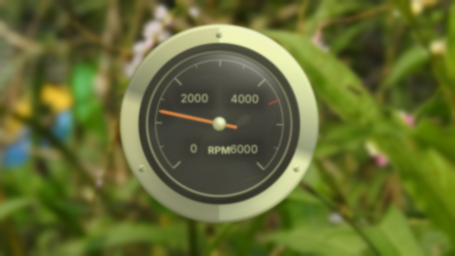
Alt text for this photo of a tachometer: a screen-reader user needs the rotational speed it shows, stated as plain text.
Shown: 1250 rpm
